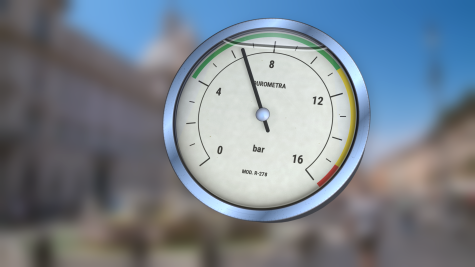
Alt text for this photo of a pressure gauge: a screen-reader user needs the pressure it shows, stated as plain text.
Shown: 6.5 bar
